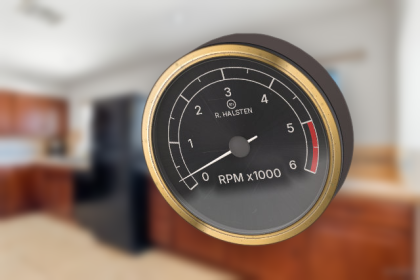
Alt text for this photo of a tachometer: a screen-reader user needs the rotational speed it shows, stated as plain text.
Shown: 250 rpm
